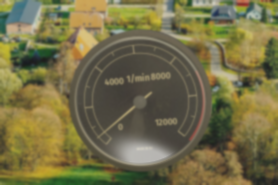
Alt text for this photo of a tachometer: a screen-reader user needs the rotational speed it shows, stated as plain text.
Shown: 500 rpm
